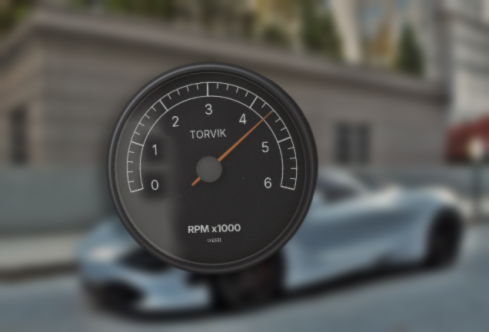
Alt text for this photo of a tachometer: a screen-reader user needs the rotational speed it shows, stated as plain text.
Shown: 4400 rpm
